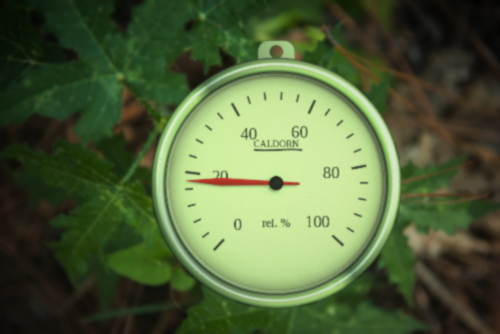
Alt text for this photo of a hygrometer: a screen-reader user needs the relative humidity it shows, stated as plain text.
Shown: 18 %
